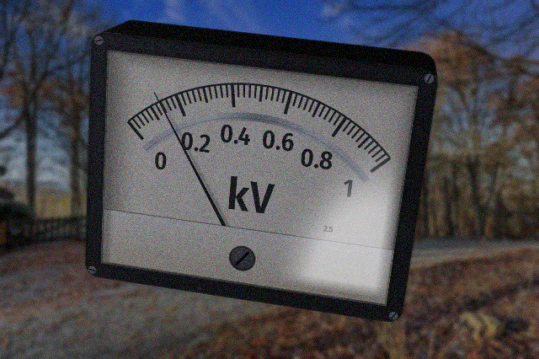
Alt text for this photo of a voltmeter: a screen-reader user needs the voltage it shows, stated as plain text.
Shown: 0.14 kV
